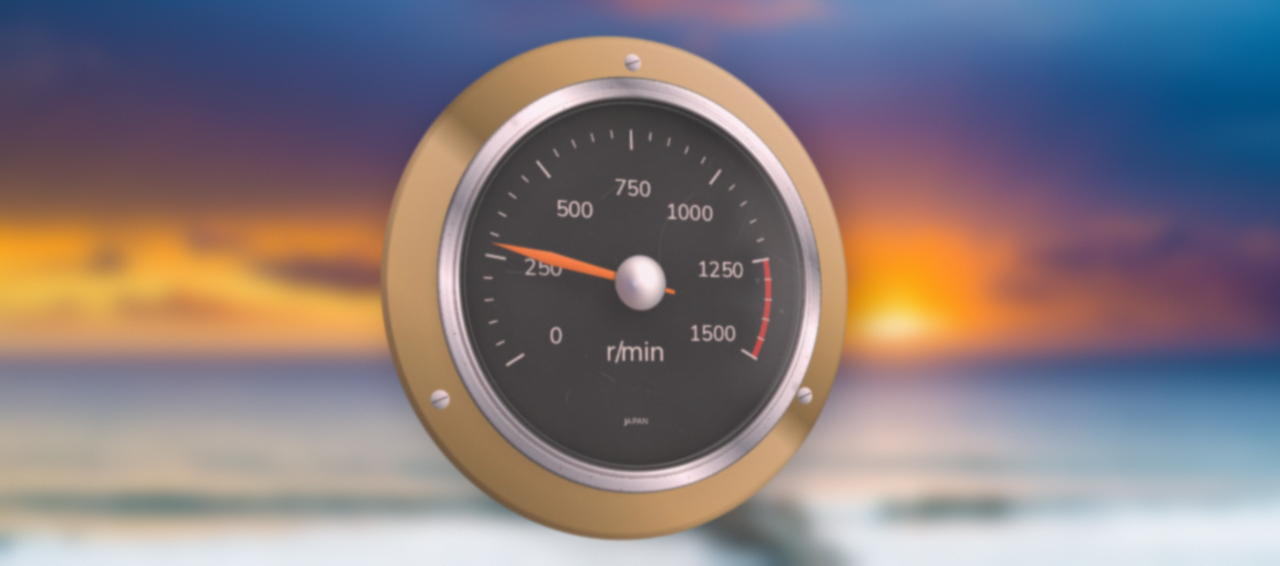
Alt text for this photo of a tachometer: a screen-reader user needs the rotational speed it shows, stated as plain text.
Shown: 275 rpm
